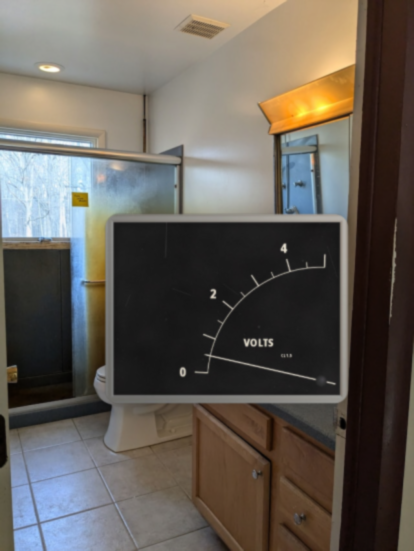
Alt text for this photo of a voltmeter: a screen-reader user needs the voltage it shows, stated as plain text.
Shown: 0.5 V
